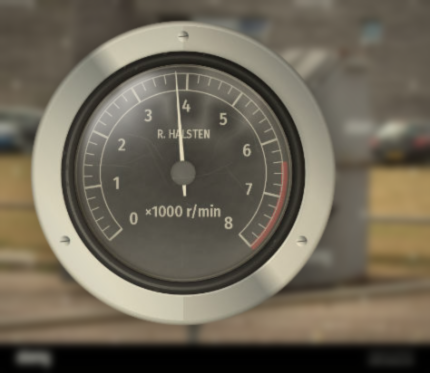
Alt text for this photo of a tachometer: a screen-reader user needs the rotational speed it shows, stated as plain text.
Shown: 3800 rpm
